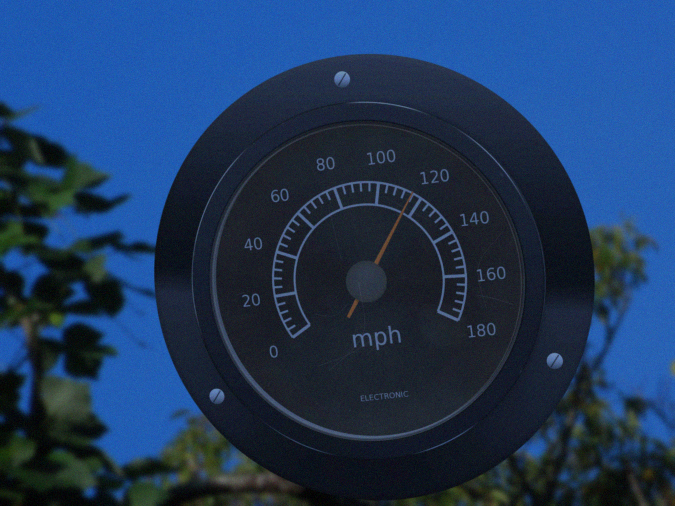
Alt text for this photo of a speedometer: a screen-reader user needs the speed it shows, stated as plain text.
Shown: 116 mph
